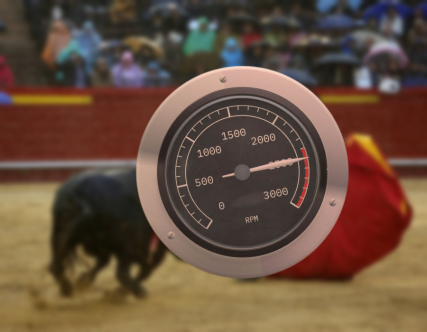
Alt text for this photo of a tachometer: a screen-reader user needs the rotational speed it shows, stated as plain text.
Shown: 2500 rpm
